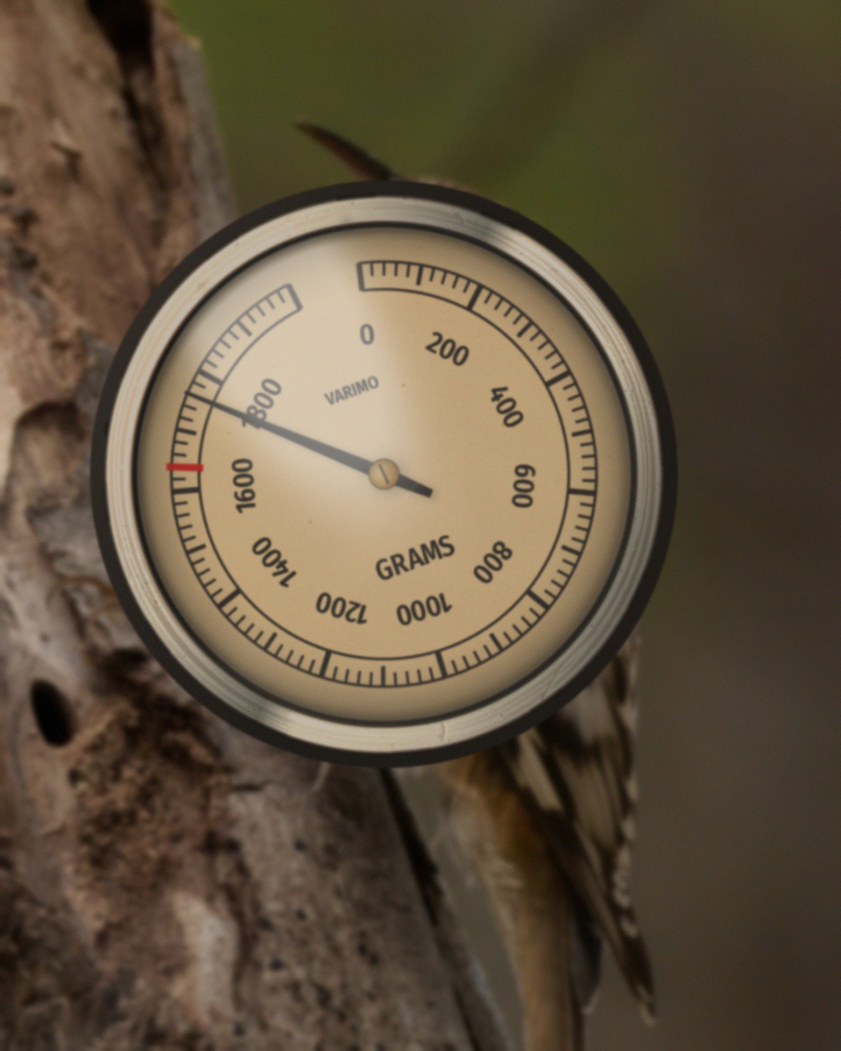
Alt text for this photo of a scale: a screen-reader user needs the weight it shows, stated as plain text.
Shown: 1760 g
